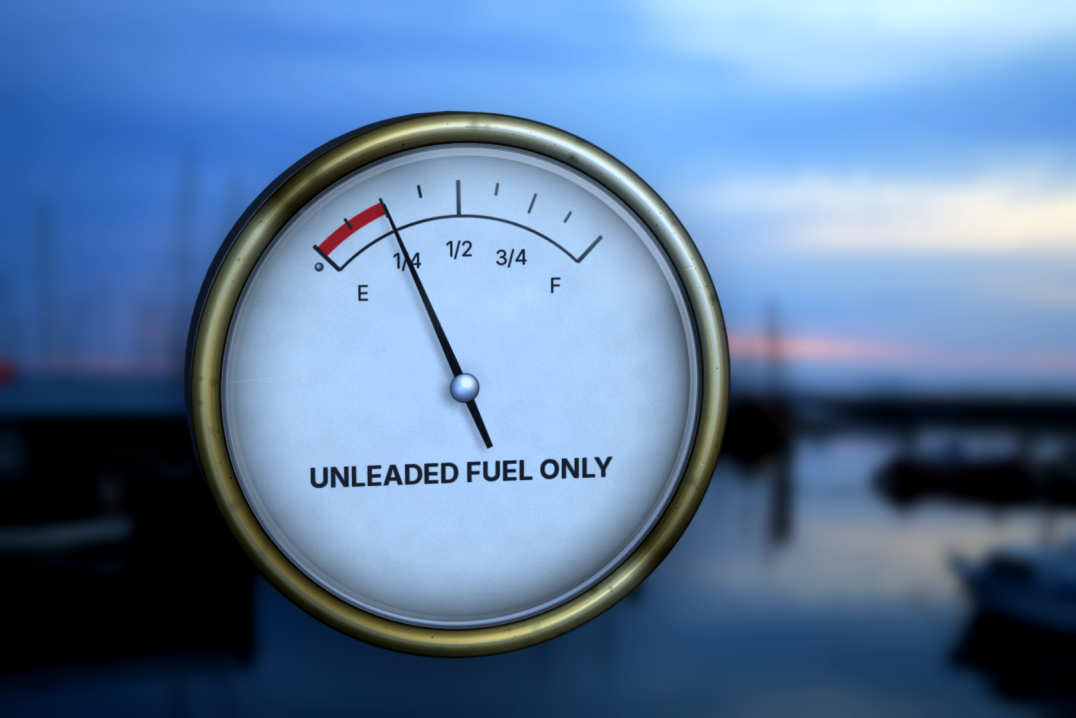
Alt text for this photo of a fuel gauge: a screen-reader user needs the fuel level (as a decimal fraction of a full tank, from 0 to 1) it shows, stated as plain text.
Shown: 0.25
